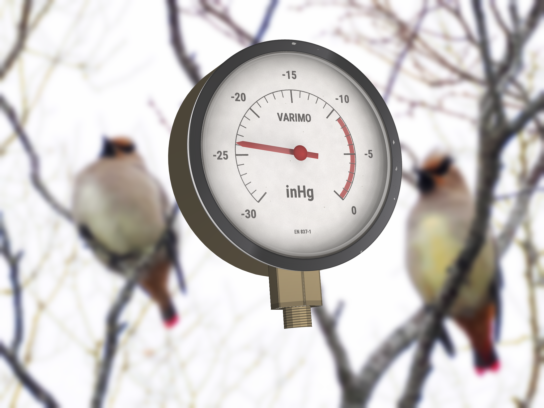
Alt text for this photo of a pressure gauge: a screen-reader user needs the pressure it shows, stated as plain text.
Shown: -24 inHg
